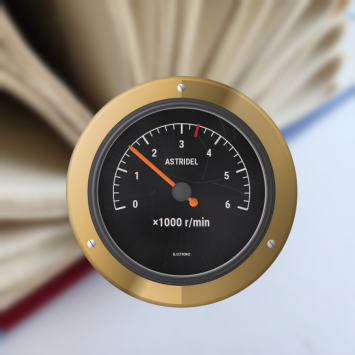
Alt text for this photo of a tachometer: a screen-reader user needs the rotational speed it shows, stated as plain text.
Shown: 1600 rpm
